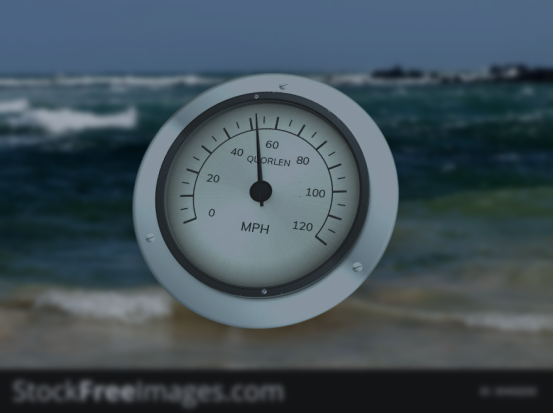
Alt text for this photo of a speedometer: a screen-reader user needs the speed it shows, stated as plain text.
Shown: 52.5 mph
